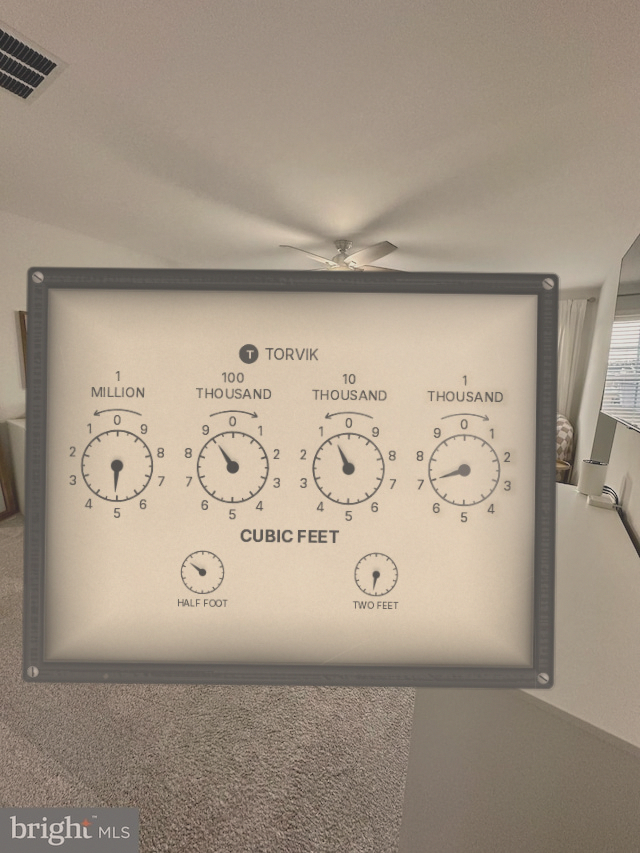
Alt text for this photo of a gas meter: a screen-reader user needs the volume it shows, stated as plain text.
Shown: 490700 ft³
